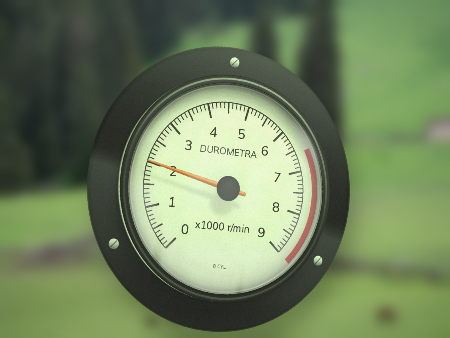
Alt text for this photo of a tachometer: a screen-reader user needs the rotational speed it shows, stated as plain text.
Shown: 2000 rpm
